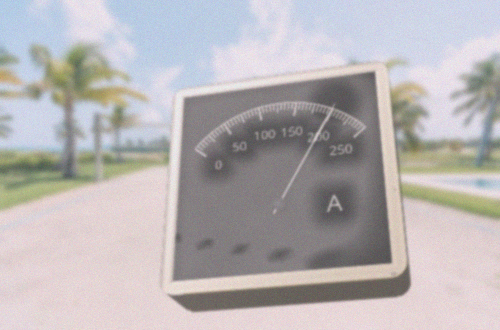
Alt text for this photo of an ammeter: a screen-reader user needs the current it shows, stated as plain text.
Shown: 200 A
